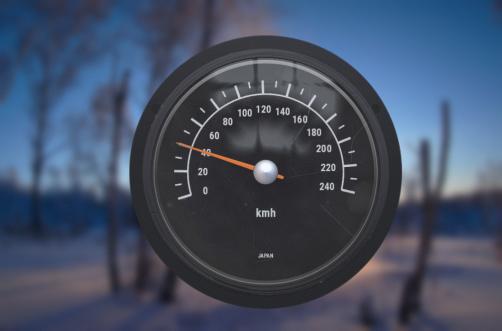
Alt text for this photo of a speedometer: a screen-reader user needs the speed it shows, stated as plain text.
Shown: 40 km/h
